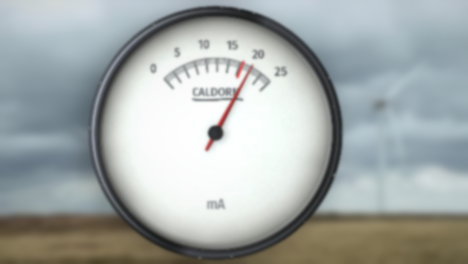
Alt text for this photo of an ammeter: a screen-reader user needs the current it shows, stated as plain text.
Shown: 20 mA
